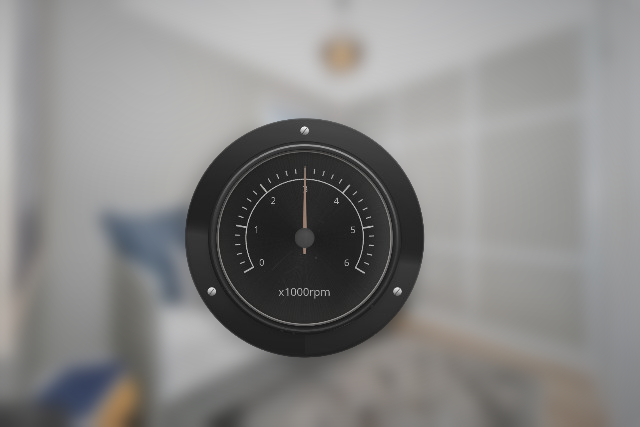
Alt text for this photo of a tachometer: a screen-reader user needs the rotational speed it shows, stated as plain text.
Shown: 3000 rpm
